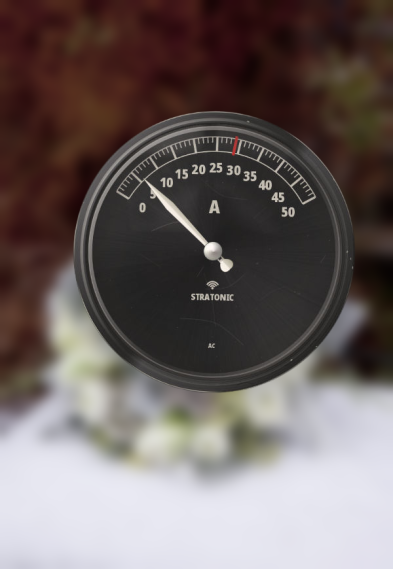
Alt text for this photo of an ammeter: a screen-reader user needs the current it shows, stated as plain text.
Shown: 6 A
